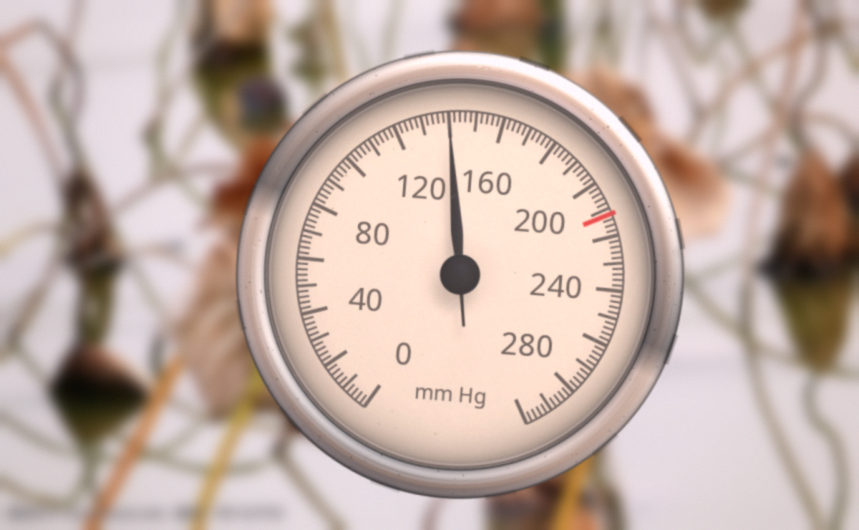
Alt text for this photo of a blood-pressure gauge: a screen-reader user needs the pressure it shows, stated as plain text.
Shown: 140 mmHg
